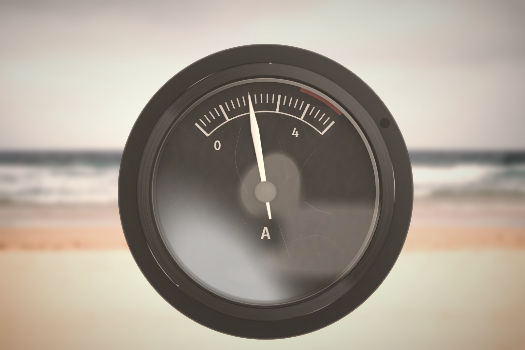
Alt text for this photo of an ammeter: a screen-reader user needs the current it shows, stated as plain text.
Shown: 2 A
